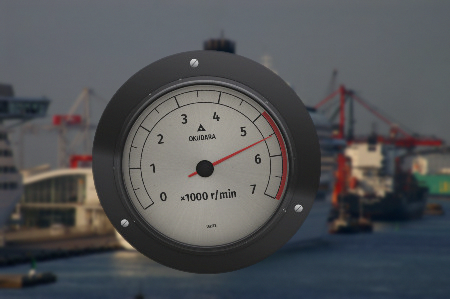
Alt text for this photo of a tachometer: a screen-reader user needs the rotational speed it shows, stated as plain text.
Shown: 5500 rpm
